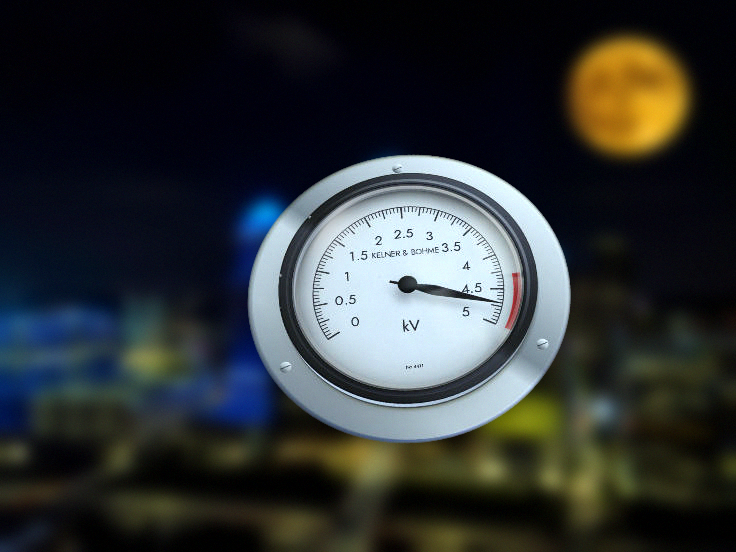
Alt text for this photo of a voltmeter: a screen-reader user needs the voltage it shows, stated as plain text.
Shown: 4.75 kV
